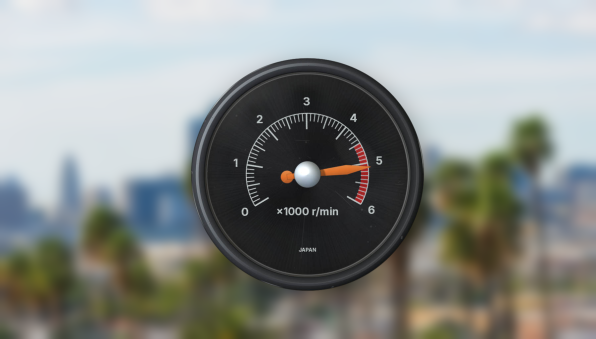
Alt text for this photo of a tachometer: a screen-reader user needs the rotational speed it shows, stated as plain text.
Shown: 5100 rpm
